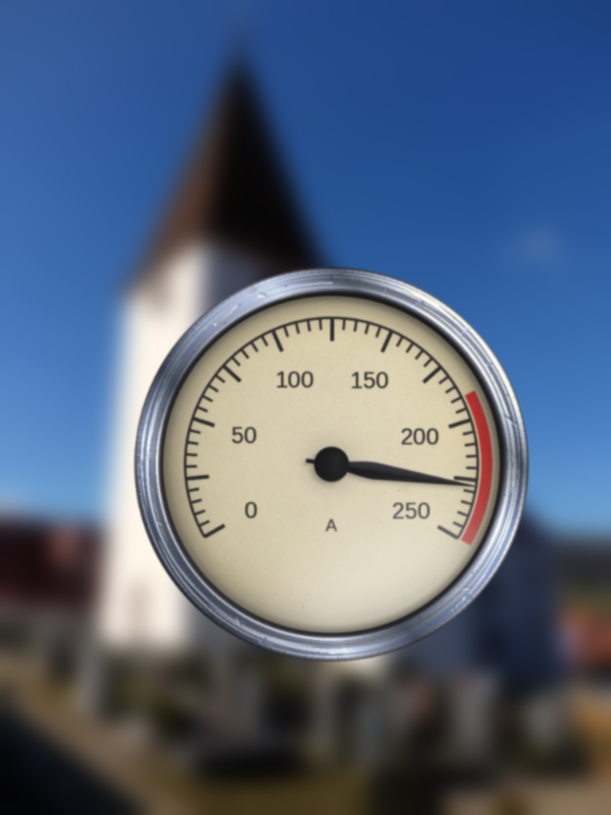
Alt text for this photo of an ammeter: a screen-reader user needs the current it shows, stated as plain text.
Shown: 227.5 A
